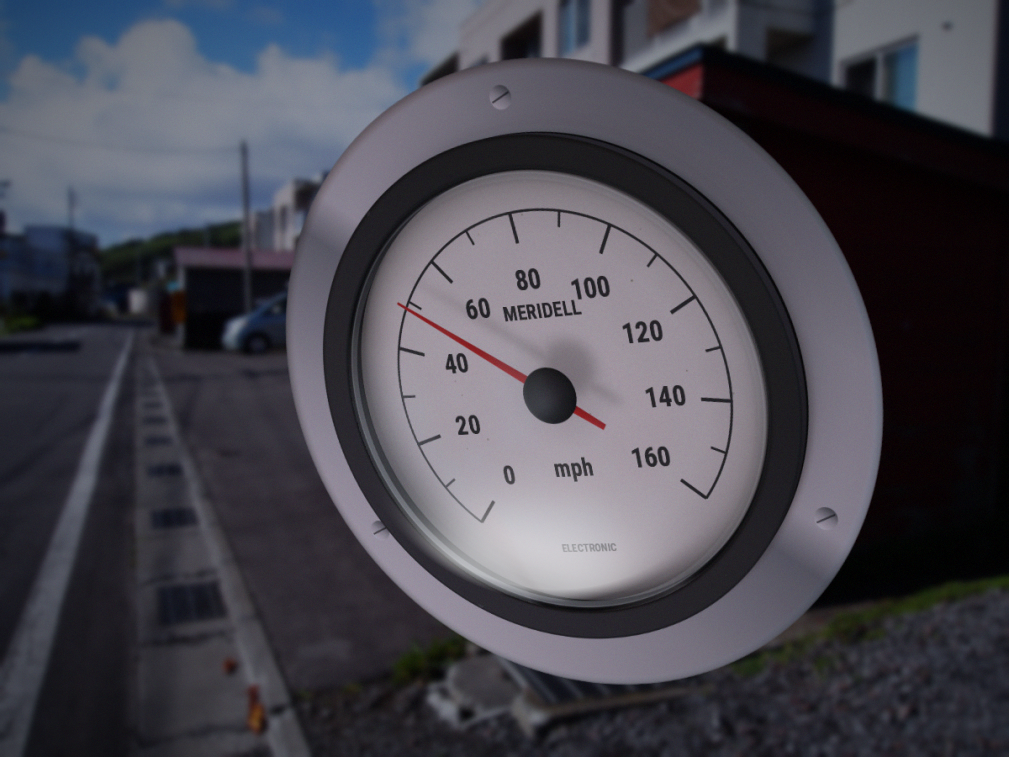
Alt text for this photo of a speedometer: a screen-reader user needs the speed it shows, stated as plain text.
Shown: 50 mph
